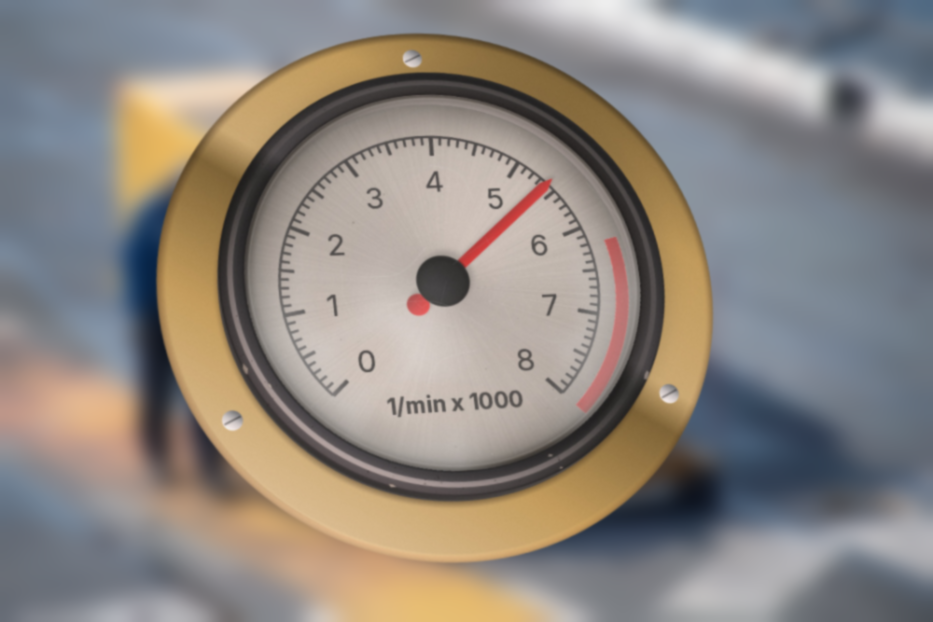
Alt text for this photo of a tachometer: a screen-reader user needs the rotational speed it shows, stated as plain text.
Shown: 5400 rpm
